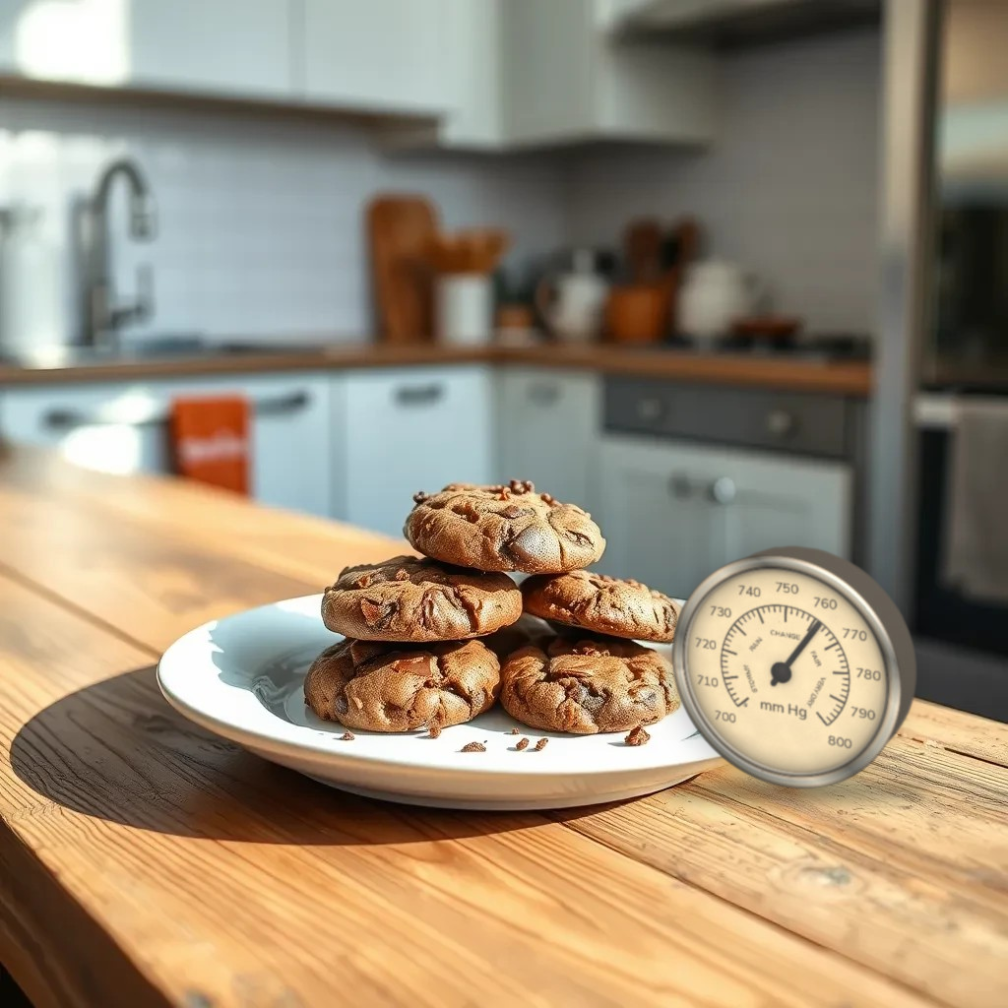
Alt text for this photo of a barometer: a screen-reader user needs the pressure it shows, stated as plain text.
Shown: 762 mmHg
